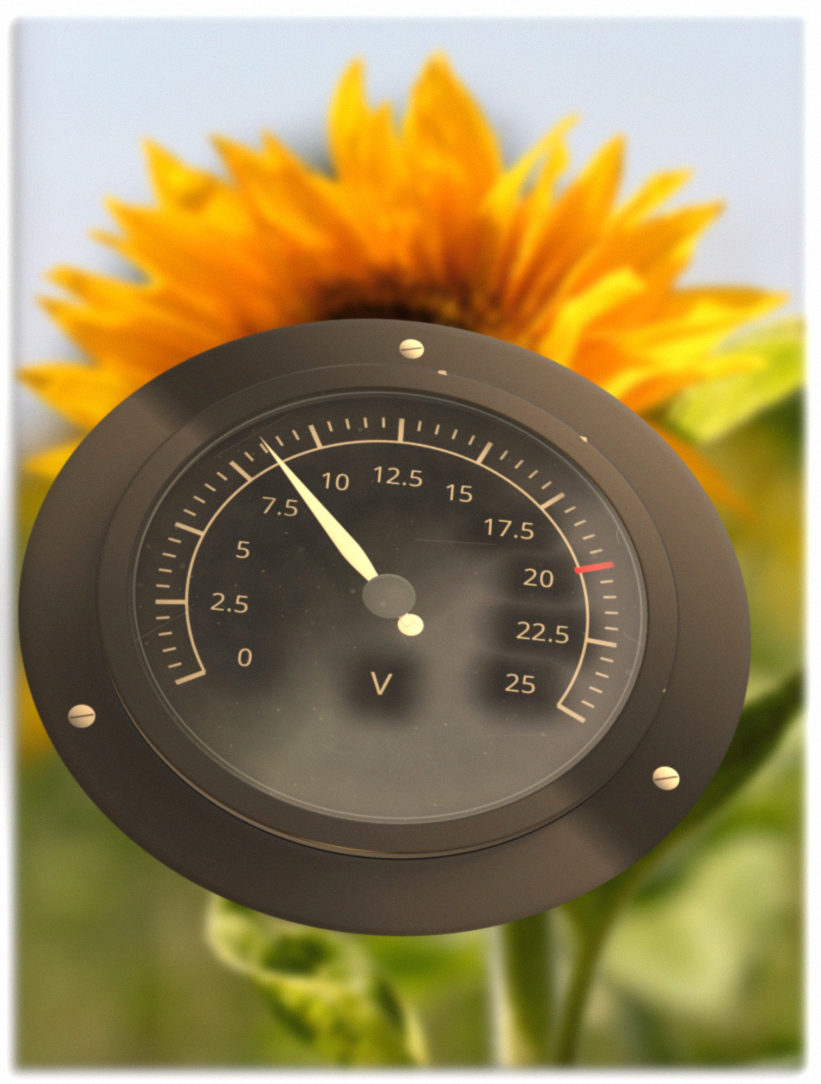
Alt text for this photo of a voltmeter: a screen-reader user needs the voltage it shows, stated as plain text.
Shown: 8.5 V
